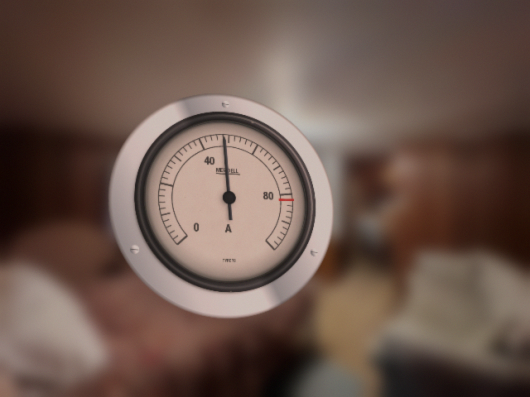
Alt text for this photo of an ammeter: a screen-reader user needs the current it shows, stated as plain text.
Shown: 48 A
